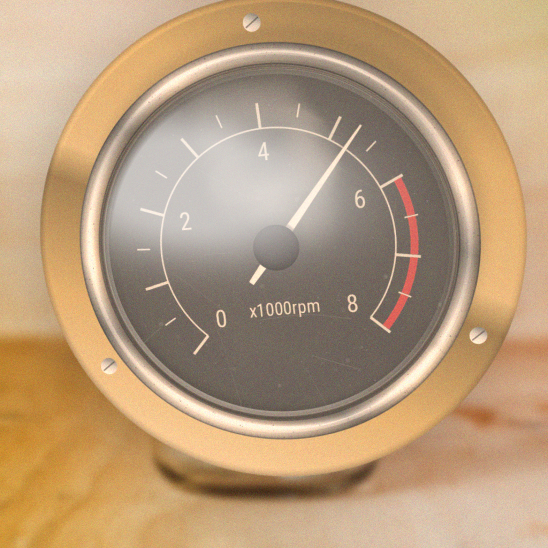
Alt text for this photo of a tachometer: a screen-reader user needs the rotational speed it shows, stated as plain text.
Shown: 5250 rpm
